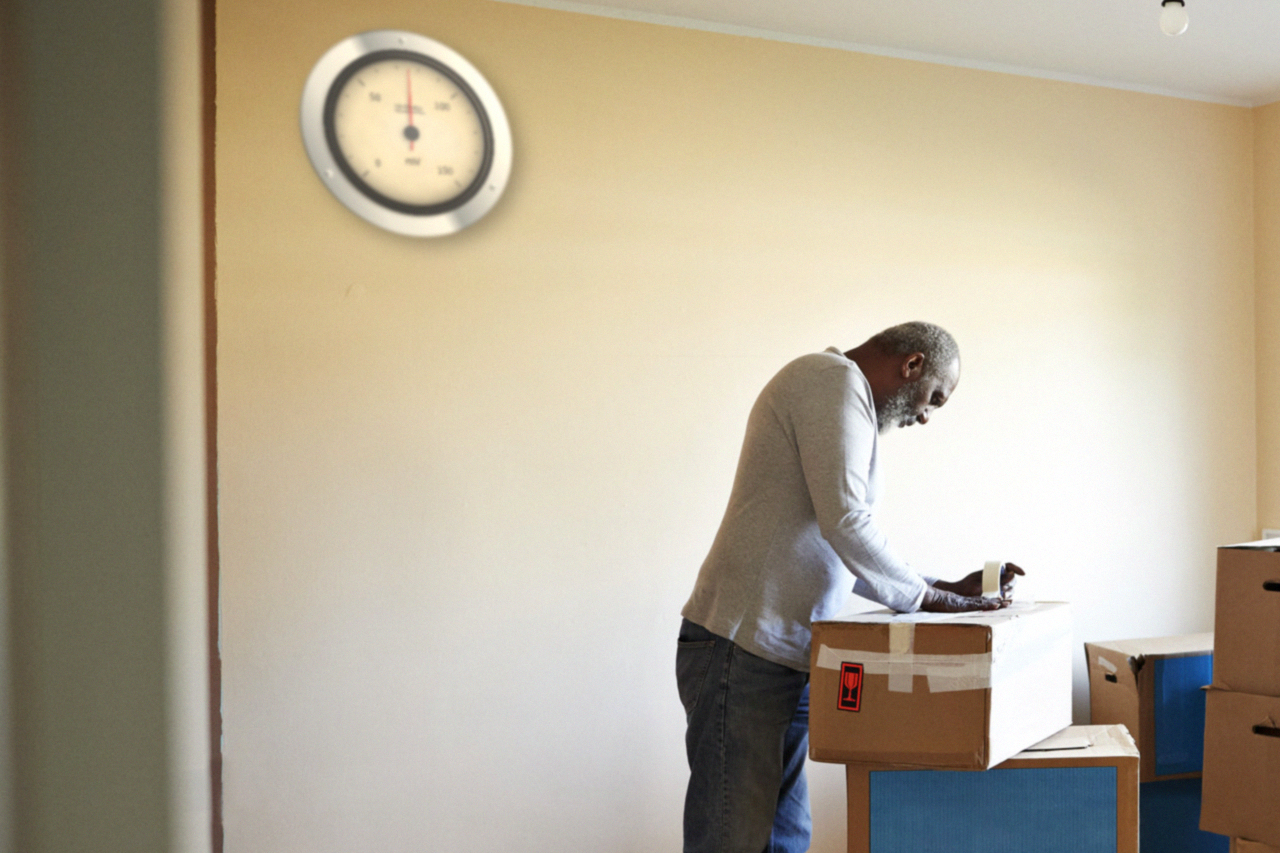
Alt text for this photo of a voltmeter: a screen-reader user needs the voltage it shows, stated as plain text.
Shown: 75 mV
